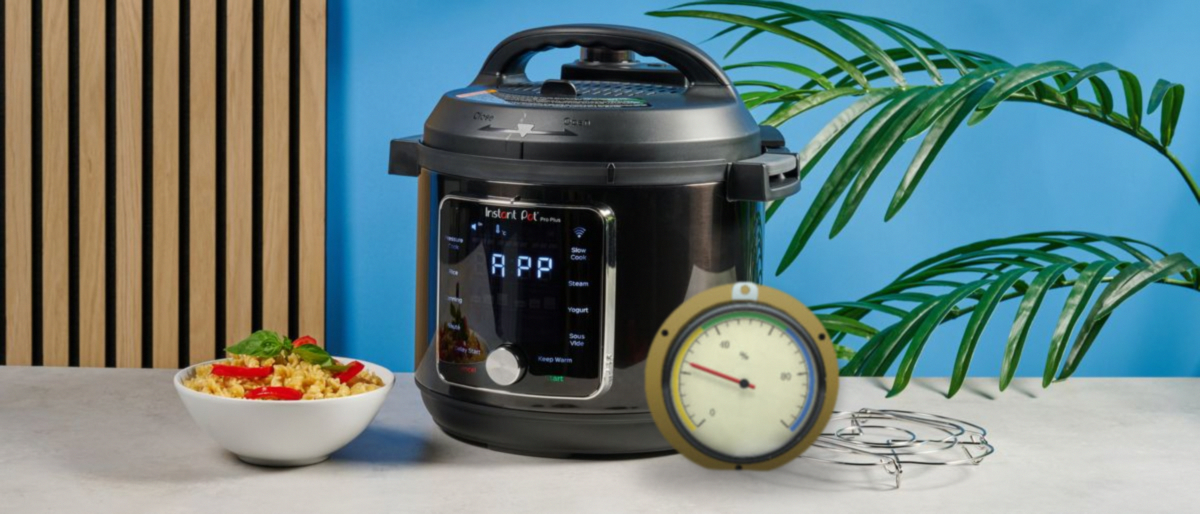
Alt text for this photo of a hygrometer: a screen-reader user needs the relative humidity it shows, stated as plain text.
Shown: 24 %
